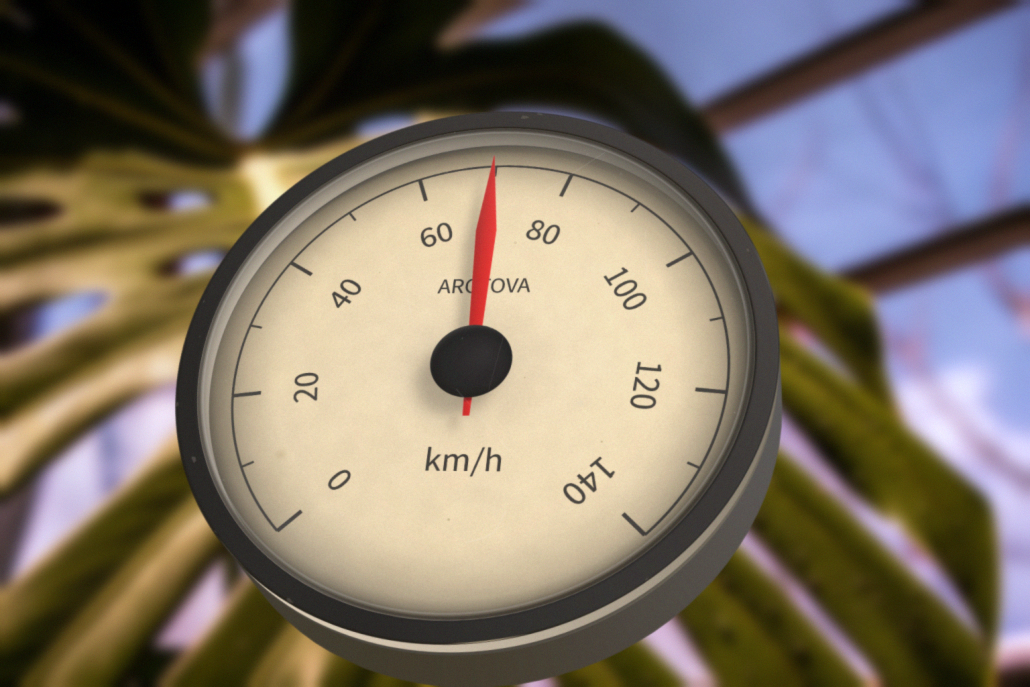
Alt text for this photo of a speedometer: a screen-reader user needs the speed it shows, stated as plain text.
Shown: 70 km/h
